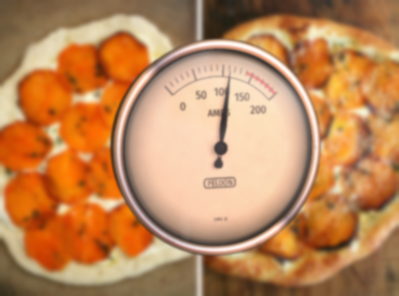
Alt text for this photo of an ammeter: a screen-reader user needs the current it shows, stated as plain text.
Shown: 110 A
